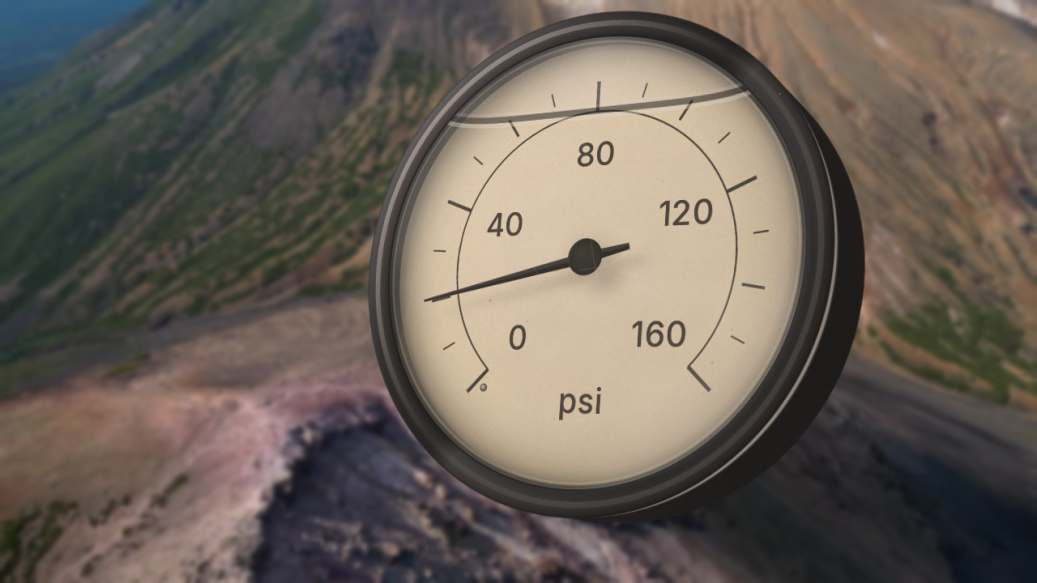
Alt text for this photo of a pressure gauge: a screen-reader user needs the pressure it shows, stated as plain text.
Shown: 20 psi
